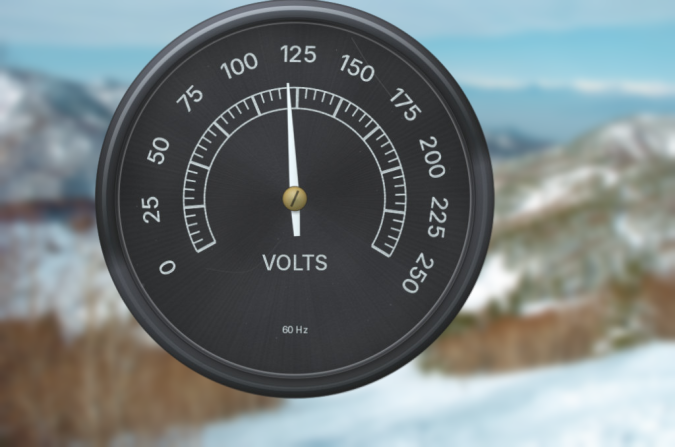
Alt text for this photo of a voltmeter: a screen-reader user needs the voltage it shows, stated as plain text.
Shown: 120 V
